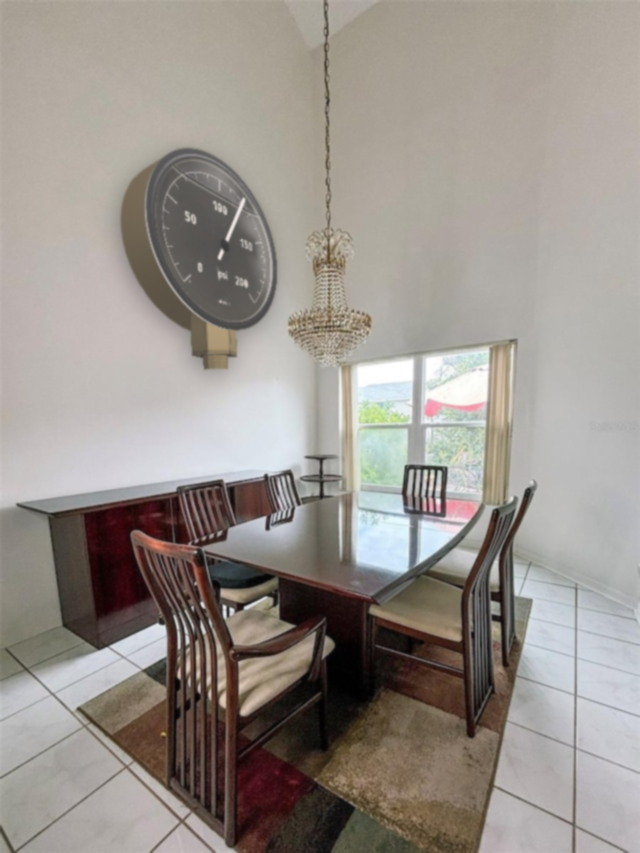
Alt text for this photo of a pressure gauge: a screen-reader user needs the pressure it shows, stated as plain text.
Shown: 120 psi
